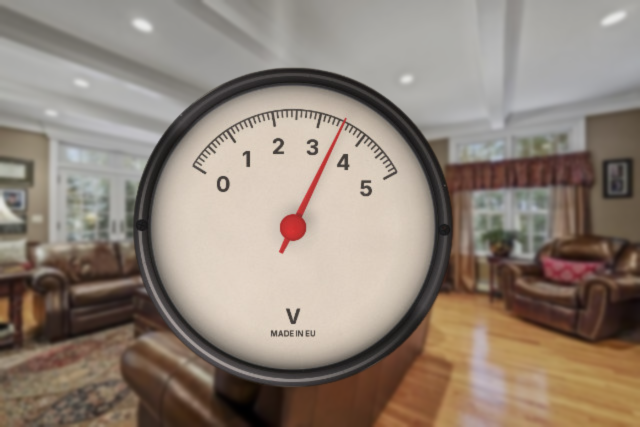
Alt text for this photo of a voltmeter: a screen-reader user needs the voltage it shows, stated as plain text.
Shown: 3.5 V
